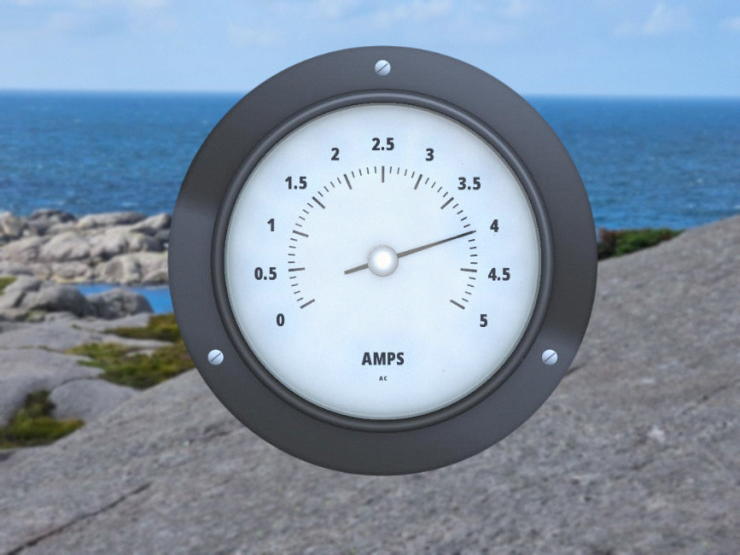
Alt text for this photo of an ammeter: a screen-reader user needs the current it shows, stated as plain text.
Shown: 4 A
